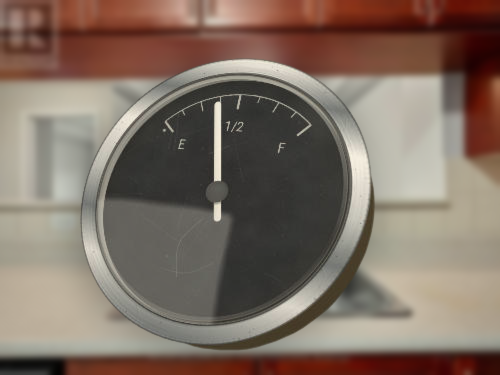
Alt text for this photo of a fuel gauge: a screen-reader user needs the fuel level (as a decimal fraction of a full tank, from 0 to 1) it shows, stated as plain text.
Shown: 0.375
